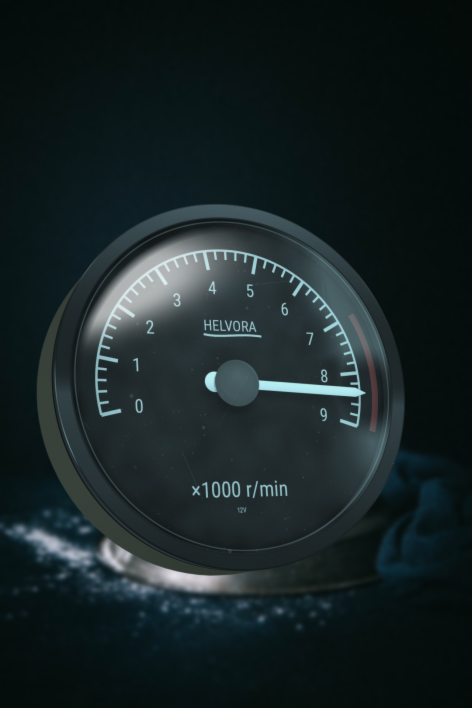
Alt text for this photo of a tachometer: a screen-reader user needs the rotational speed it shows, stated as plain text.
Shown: 8400 rpm
